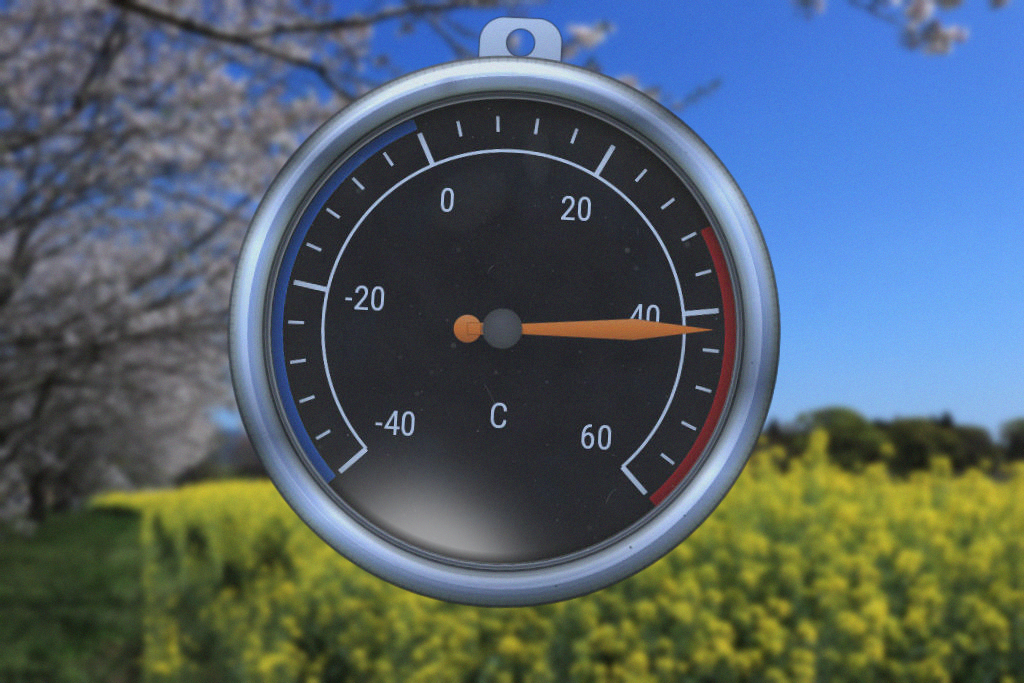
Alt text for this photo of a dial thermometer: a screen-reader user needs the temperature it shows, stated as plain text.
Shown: 42 °C
